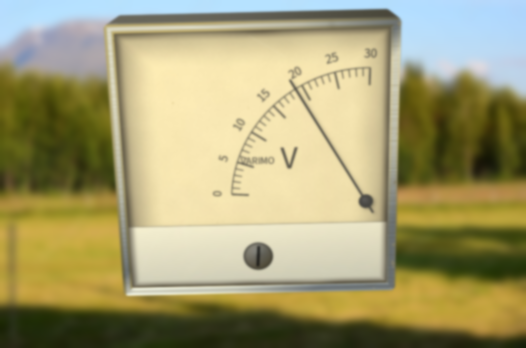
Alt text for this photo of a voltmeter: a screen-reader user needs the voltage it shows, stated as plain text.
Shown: 19 V
